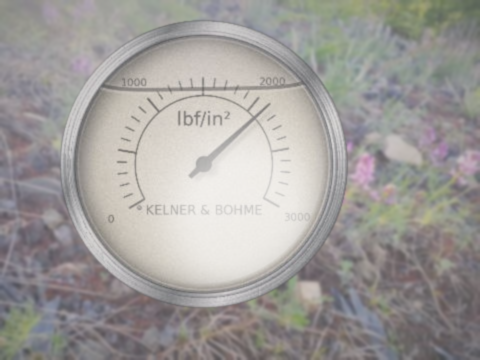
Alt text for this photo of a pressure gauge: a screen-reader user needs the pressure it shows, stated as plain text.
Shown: 2100 psi
